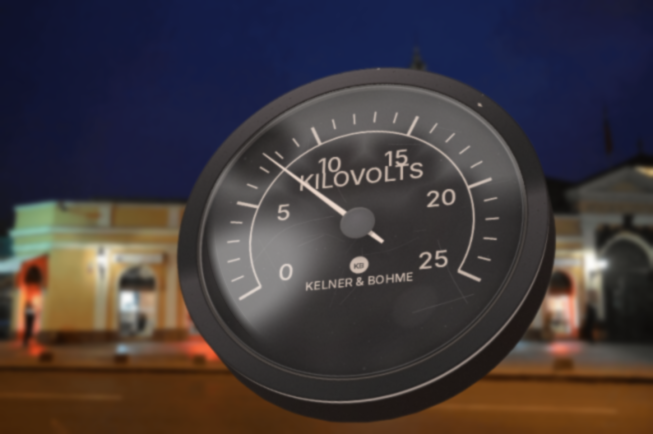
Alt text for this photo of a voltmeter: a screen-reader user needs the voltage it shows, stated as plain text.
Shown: 7.5 kV
